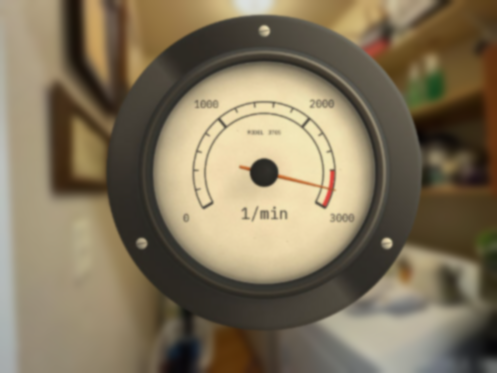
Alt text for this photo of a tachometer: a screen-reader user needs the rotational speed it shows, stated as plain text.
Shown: 2800 rpm
